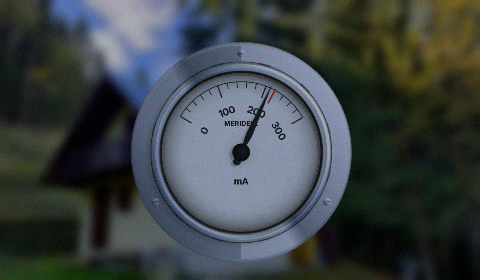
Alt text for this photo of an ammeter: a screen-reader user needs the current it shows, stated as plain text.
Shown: 210 mA
